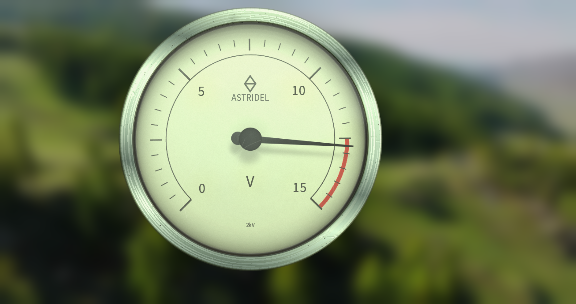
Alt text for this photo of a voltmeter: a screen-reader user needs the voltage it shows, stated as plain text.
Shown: 12.75 V
